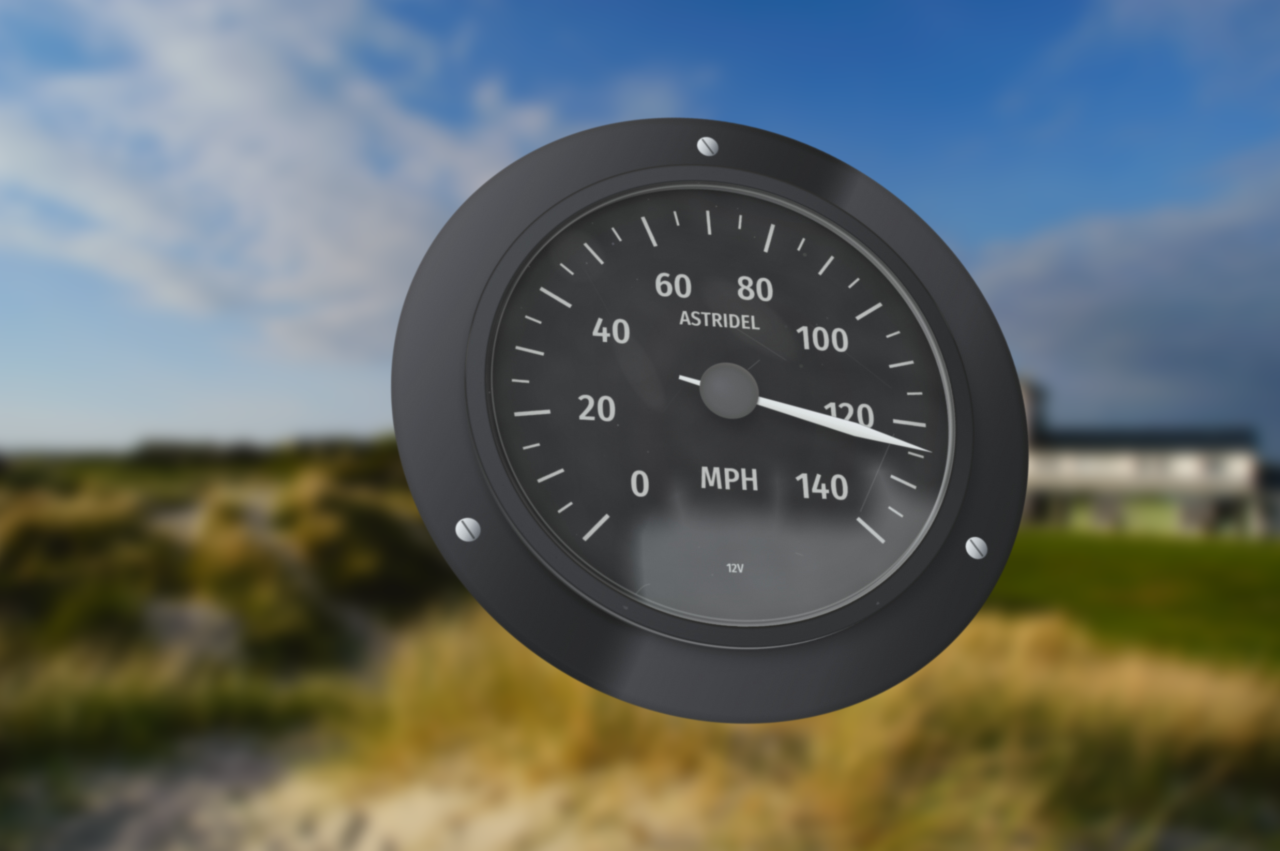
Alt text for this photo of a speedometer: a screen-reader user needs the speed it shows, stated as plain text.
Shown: 125 mph
